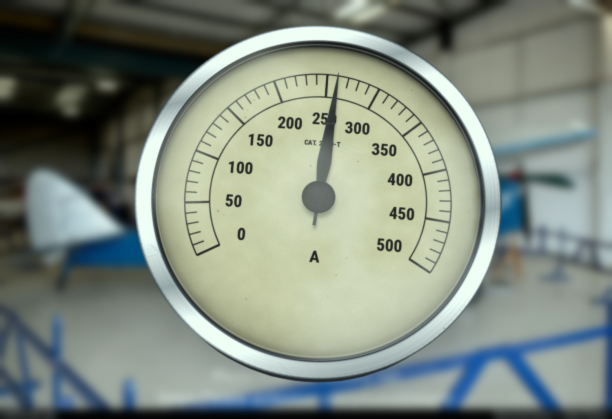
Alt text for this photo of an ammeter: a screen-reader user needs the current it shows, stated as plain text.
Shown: 260 A
